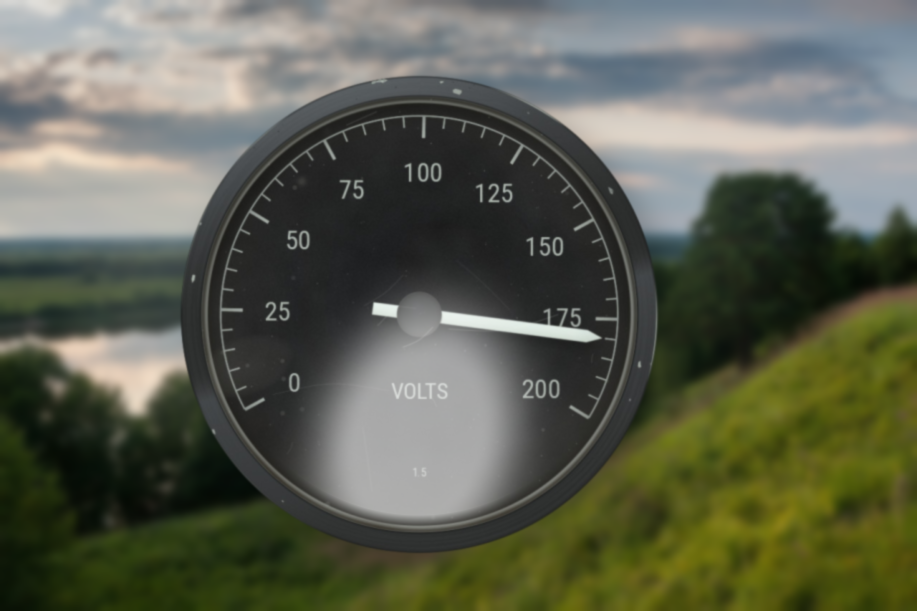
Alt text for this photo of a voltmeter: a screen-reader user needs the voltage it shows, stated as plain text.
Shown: 180 V
